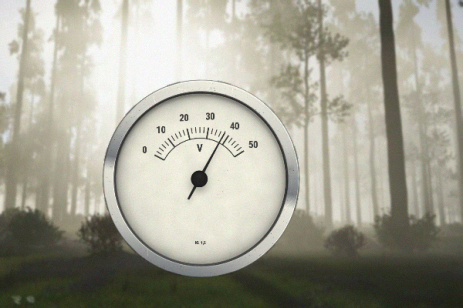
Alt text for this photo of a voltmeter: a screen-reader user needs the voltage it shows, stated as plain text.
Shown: 38 V
